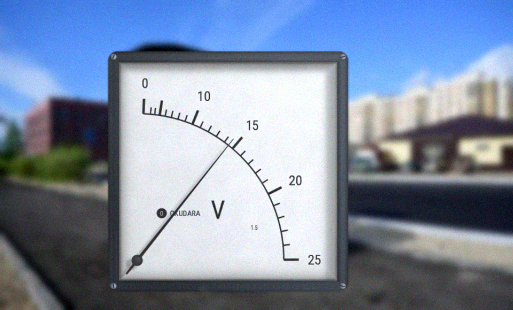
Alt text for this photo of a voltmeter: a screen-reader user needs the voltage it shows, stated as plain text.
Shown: 14.5 V
